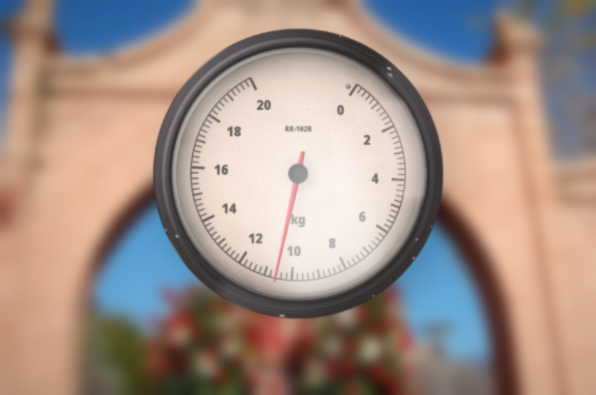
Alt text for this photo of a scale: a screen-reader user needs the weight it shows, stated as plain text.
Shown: 10.6 kg
